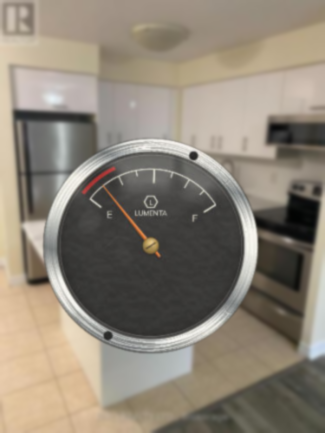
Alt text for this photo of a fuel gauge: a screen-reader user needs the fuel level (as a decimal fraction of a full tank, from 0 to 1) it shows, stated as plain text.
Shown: 0.125
